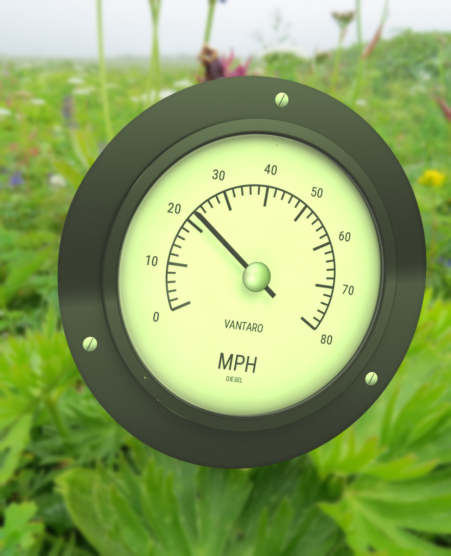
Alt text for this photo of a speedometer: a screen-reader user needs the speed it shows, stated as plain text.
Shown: 22 mph
